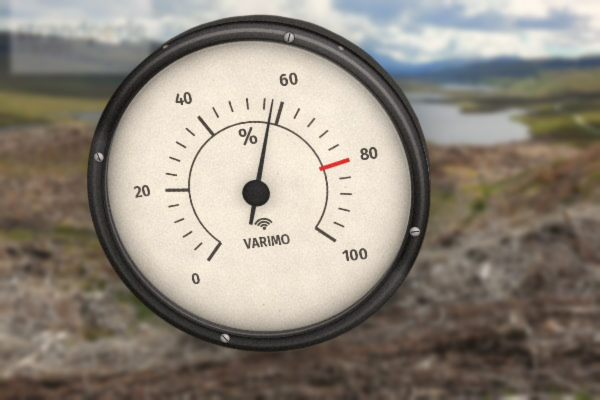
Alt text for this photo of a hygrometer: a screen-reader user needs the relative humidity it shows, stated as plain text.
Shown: 58 %
